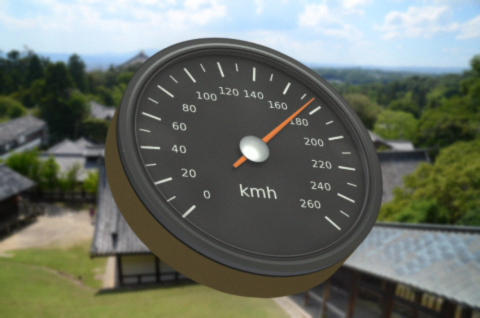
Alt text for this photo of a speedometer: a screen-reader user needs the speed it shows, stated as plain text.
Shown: 175 km/h
